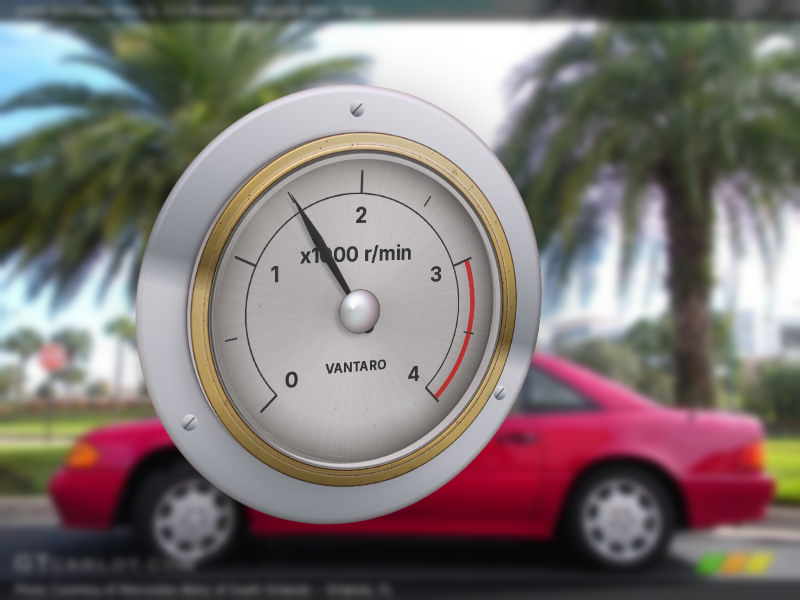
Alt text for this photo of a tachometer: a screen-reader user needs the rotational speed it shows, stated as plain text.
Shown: 1500 rpm
